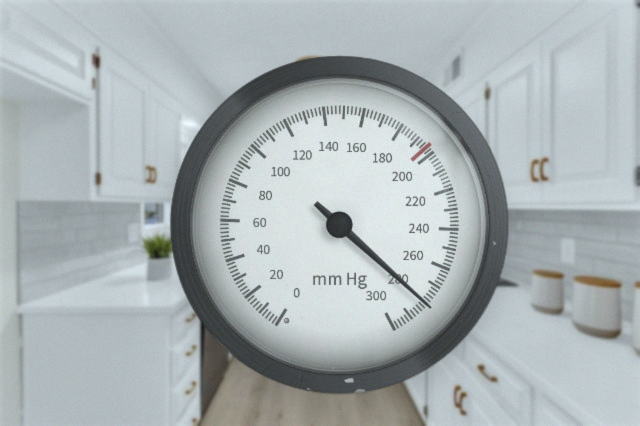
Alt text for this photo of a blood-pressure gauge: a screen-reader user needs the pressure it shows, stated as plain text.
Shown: 280 mmHg
